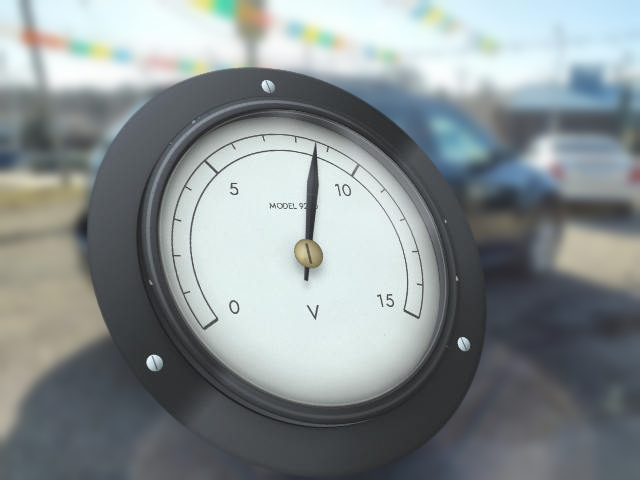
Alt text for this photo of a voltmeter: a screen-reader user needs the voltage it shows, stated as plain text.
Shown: 8.5 V
